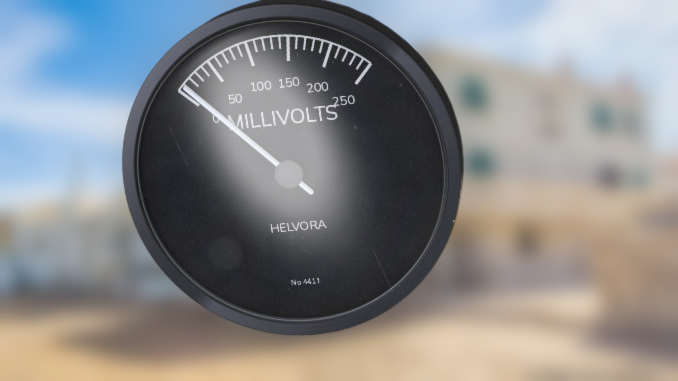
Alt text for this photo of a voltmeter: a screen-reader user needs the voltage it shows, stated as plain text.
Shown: 10 mV
